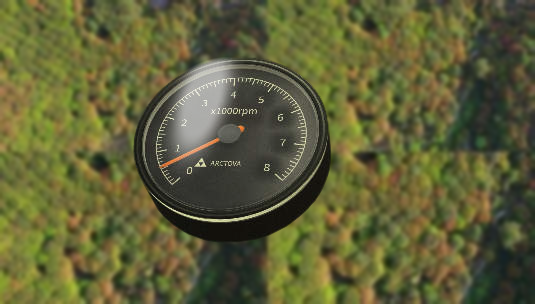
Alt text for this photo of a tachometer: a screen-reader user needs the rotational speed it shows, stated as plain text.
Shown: 500 rpm
